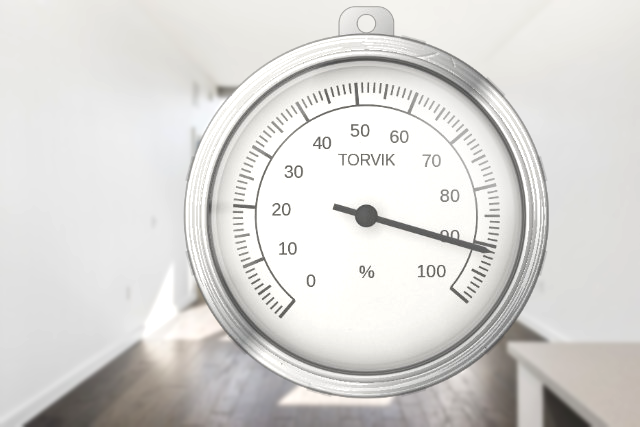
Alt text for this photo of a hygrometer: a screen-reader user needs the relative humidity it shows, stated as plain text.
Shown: 91 %
